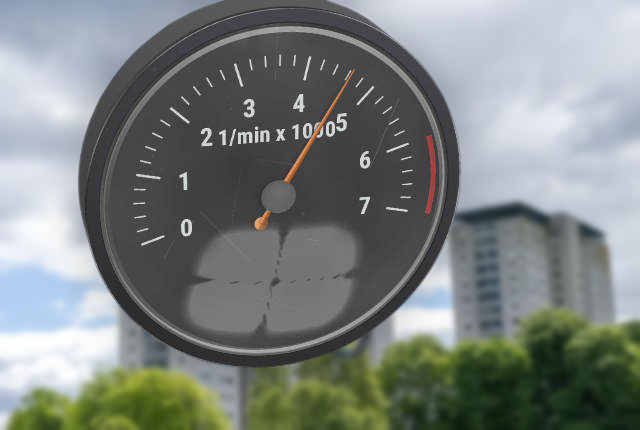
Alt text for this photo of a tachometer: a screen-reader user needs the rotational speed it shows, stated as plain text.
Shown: 4600 rpm
